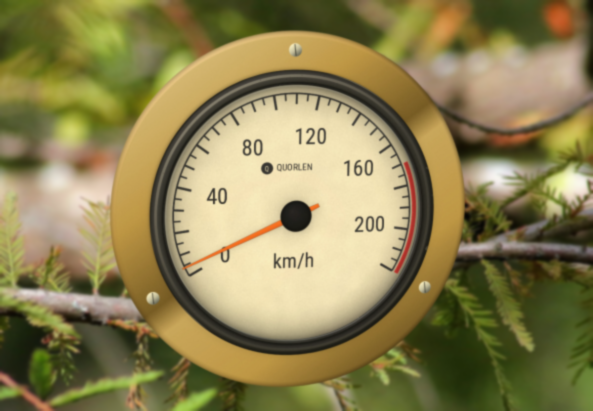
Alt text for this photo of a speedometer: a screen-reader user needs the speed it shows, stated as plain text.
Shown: 5 km/h
